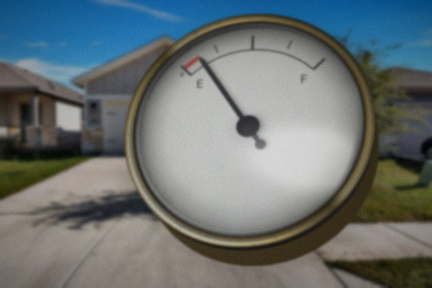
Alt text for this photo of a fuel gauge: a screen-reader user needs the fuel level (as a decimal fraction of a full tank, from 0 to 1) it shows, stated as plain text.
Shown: 0.125
